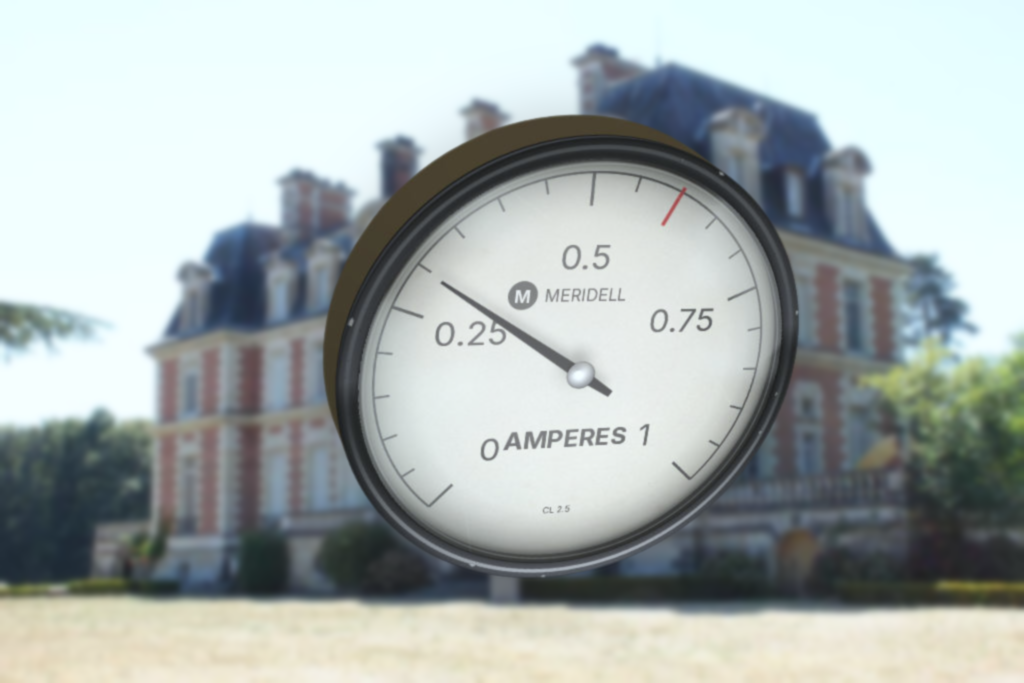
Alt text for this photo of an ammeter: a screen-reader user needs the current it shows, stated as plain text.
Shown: 0.3 A
